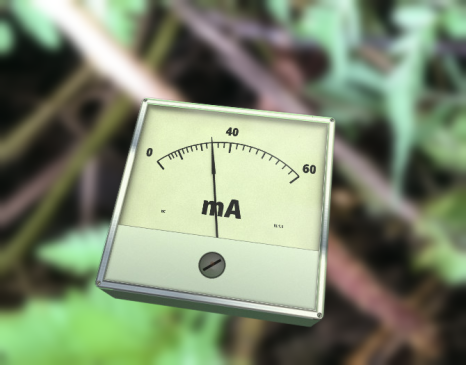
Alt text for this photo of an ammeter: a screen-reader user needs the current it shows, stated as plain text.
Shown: 34 mA
